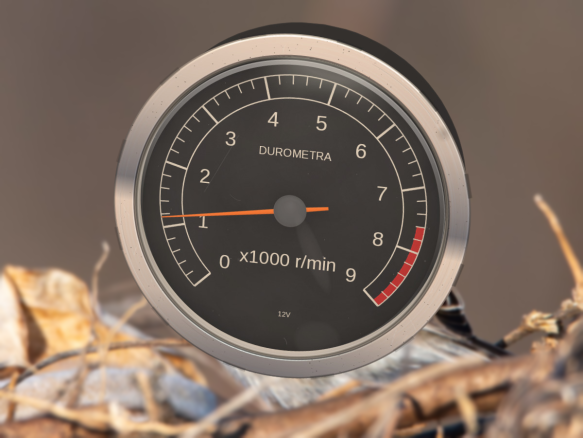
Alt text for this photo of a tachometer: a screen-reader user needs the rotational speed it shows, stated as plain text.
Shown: 1200 rpm
